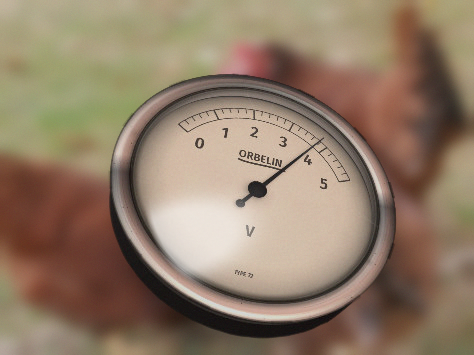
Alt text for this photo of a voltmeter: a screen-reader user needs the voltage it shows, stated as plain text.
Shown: 3.8 V
